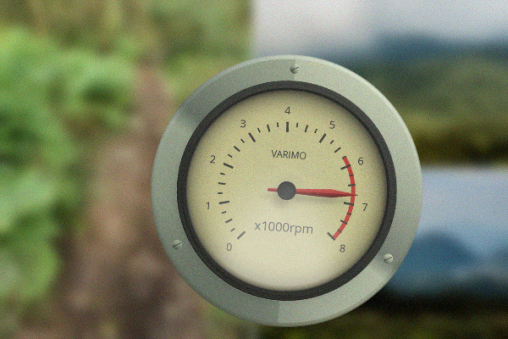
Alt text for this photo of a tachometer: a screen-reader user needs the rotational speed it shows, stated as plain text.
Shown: 6750 rpm
